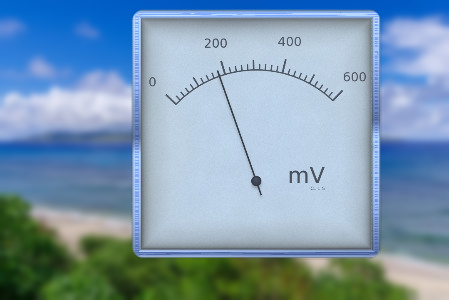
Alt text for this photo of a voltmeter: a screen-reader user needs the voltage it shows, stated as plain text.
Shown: 180 mV
